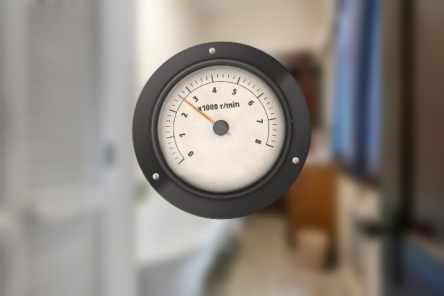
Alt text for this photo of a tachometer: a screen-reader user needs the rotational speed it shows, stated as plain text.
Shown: 2600 rpm
